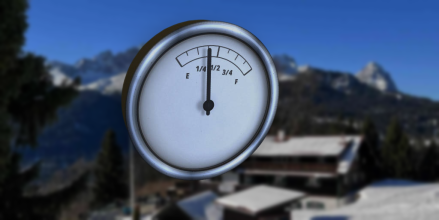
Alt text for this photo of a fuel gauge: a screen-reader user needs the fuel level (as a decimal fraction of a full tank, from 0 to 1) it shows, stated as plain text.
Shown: 0.375
